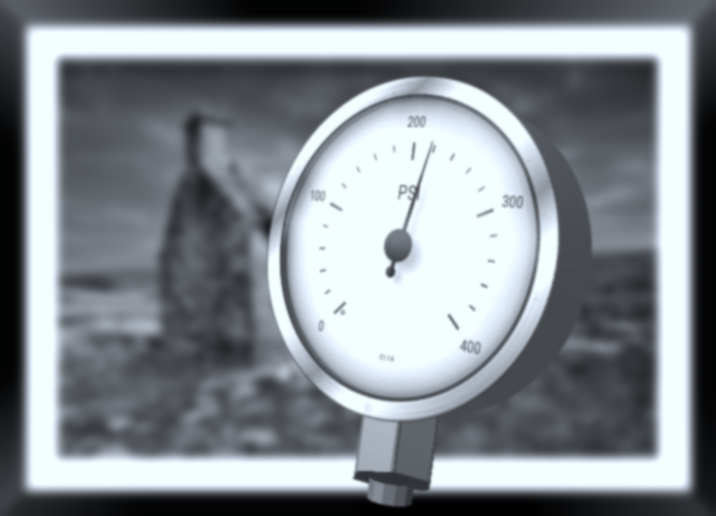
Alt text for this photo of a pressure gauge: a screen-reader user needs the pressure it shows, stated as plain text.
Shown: 220 psi
